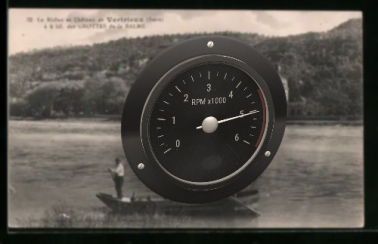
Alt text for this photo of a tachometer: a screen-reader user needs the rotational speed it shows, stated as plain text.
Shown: 5000 rpm
